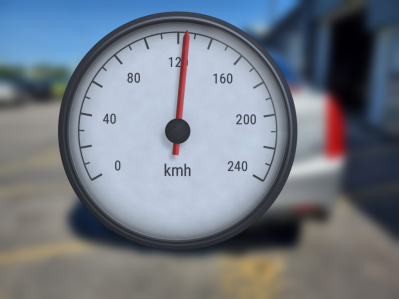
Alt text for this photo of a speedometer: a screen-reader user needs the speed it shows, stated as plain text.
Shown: 125 km/h
